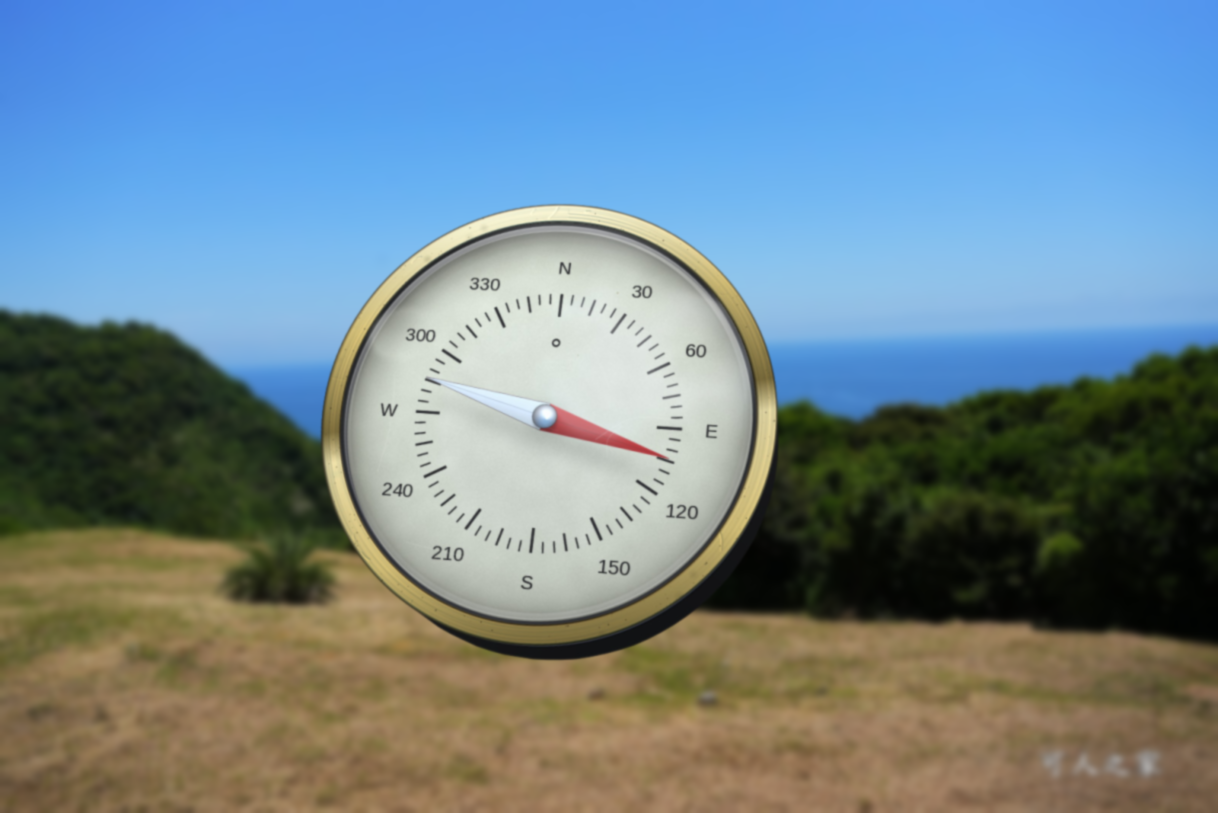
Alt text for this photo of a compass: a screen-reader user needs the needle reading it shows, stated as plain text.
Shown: 105 °
